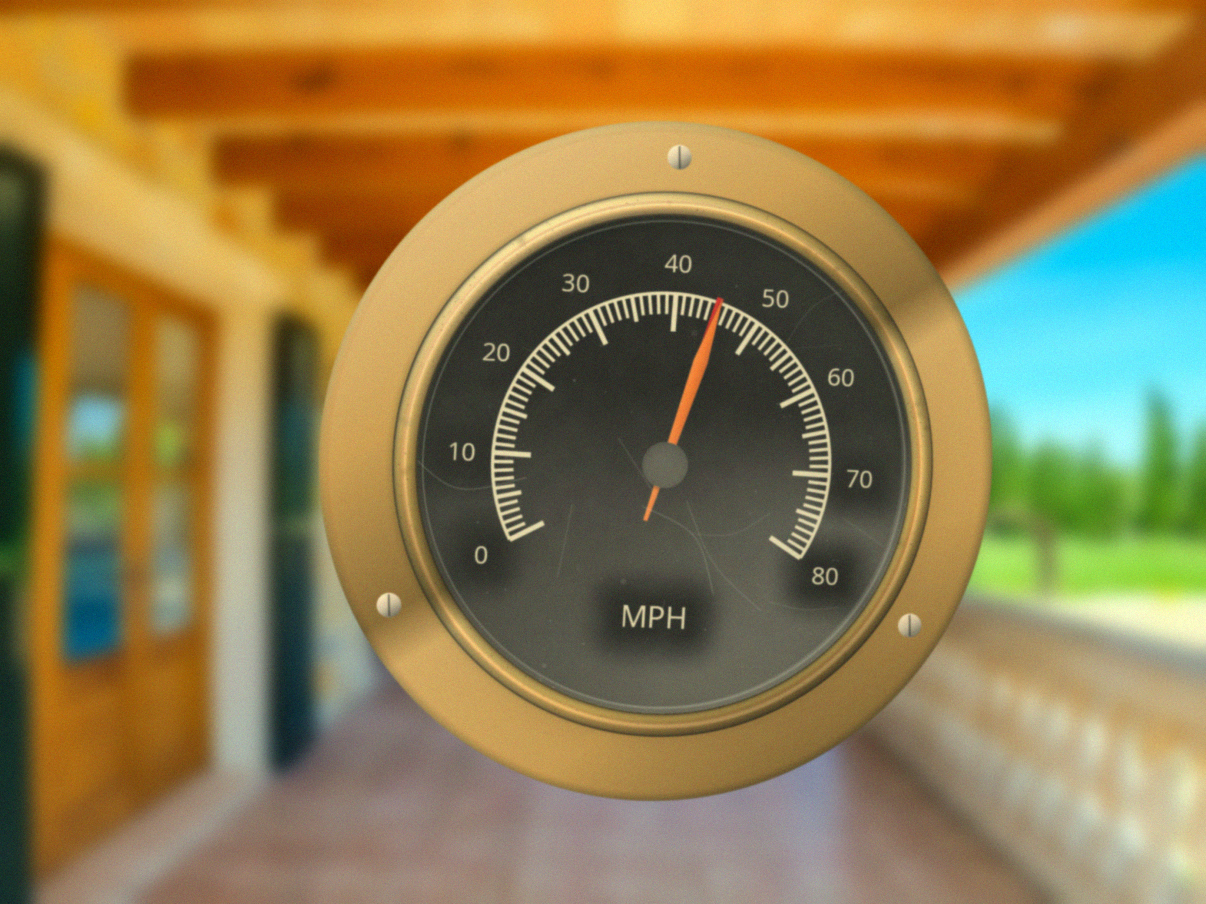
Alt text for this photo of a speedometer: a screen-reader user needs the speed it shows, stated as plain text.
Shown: 45 mph
